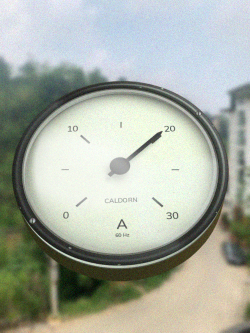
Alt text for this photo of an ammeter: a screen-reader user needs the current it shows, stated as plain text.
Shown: 20 A
